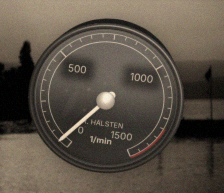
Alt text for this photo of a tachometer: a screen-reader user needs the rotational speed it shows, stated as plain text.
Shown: 50 rpm
